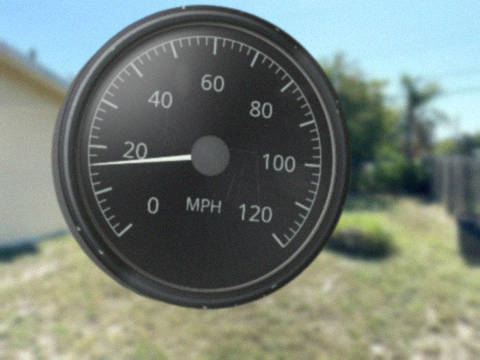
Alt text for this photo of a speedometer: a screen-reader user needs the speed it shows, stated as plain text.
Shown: 16 mph
